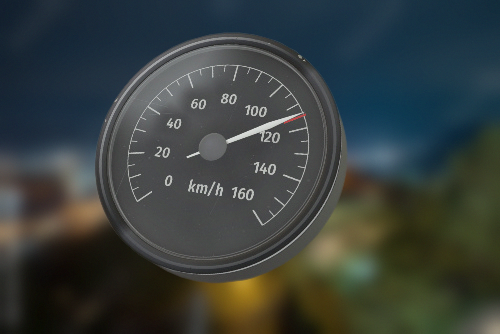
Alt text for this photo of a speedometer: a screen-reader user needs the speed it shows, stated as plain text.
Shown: 115 km/h
